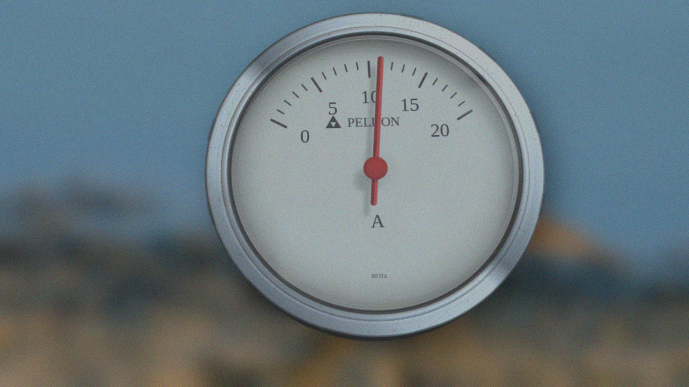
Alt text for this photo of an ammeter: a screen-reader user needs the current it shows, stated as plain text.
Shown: 11 A
